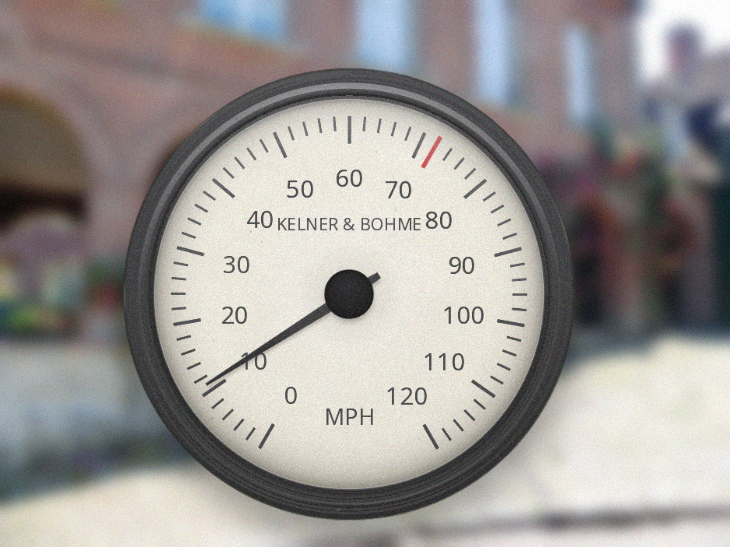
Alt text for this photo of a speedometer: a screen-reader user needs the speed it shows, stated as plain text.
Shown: 11 mph
